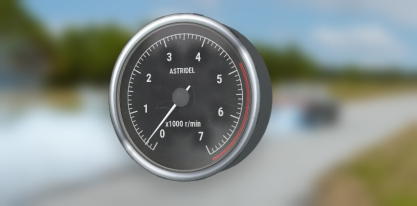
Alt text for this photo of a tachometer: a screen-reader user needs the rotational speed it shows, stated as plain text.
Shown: 200 rpm
